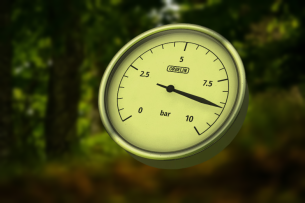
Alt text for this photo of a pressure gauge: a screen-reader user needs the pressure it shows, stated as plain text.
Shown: 8.75 bar
